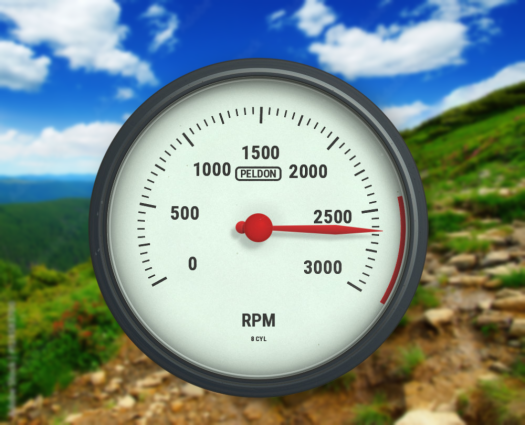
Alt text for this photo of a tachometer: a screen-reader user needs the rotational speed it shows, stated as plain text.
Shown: 2625 rpm
